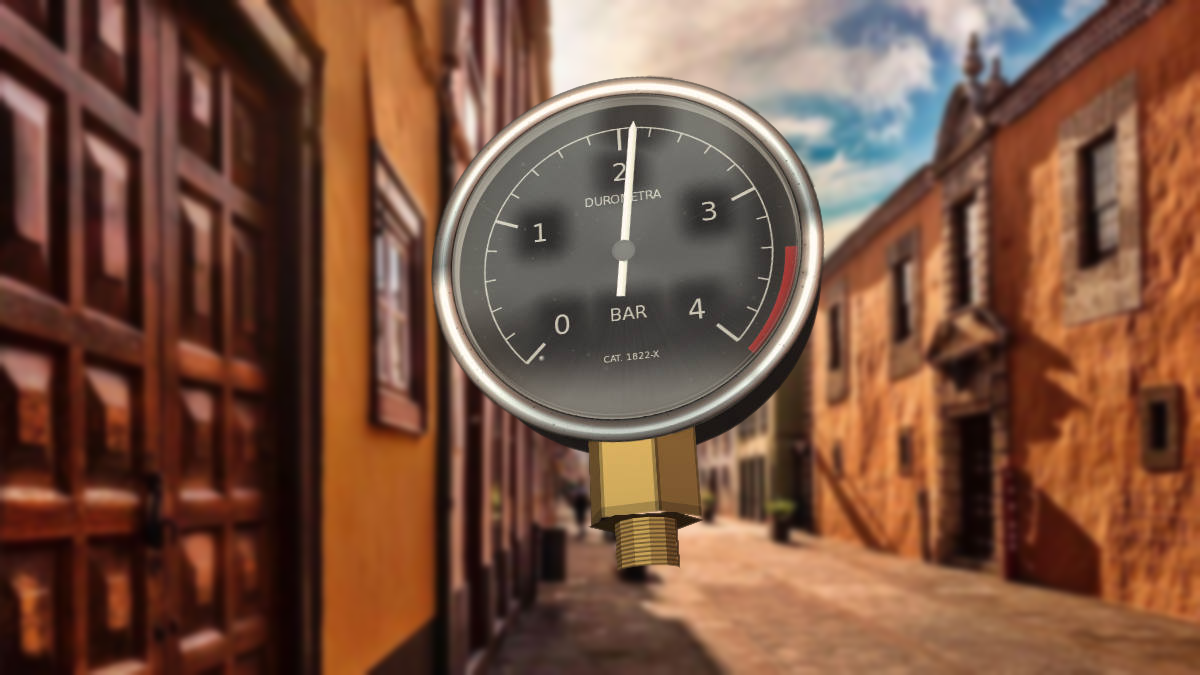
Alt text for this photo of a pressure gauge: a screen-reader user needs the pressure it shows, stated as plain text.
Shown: 2.1 bar
